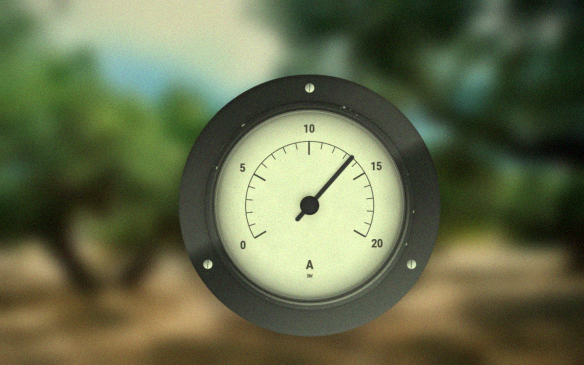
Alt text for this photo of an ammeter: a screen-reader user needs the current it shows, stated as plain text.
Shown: 13.5 A
